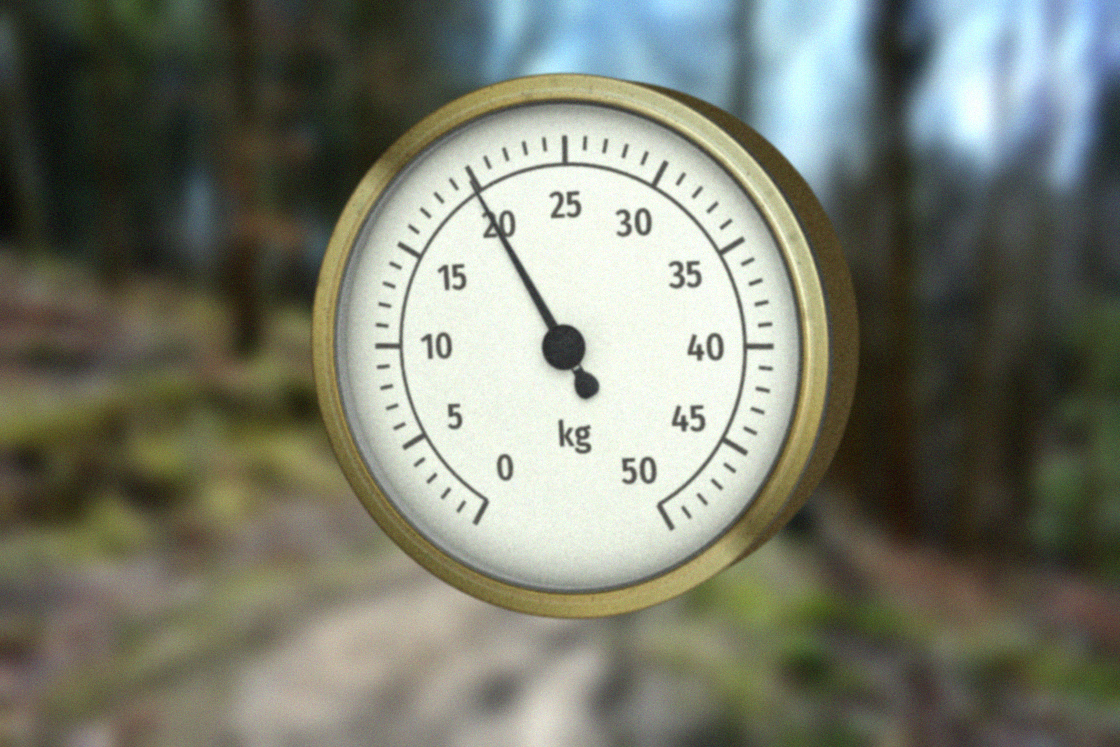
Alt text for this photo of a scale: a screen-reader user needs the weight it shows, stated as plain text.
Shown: 20 kg
